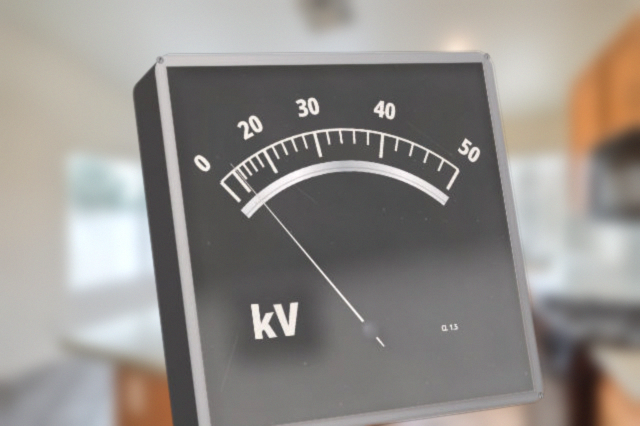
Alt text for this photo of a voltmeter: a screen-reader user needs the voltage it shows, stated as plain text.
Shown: 10 kV
